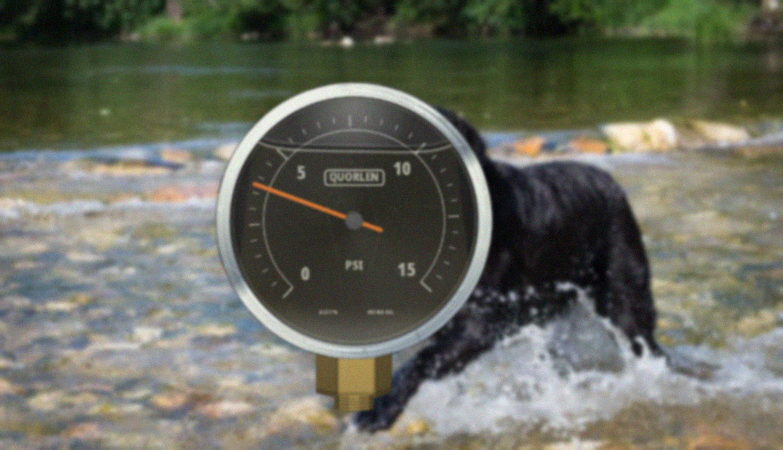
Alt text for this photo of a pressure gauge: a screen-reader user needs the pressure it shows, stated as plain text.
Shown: 3.75 psi
